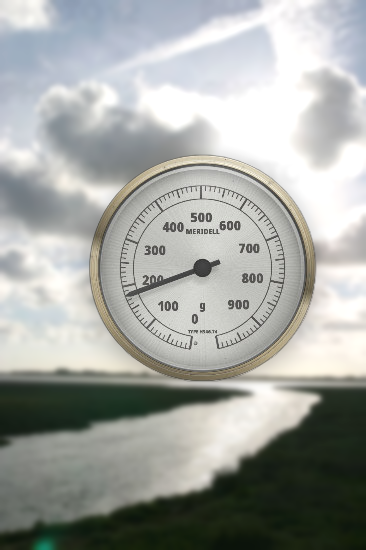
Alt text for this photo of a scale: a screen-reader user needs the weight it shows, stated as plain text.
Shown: 180 g
